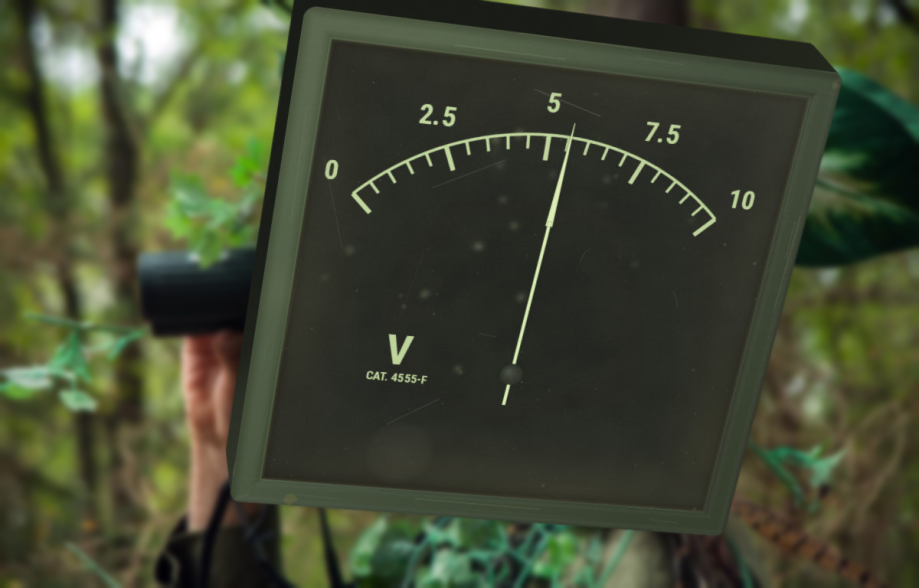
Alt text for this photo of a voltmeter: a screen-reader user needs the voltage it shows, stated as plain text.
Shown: 5.5 V
